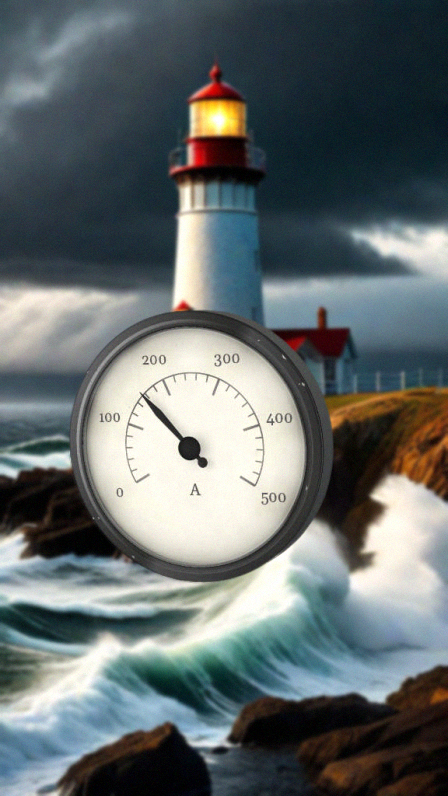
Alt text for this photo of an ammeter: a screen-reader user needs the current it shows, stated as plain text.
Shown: 160 A
